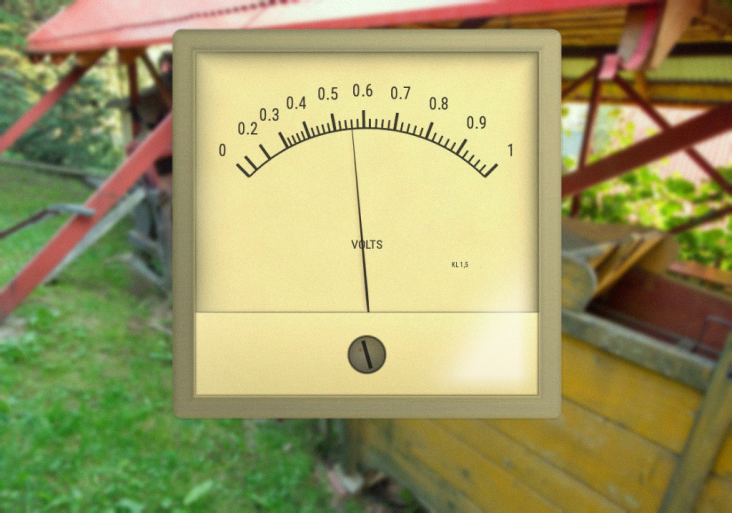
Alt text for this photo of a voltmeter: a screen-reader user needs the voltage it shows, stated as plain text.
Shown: 0.56 V
